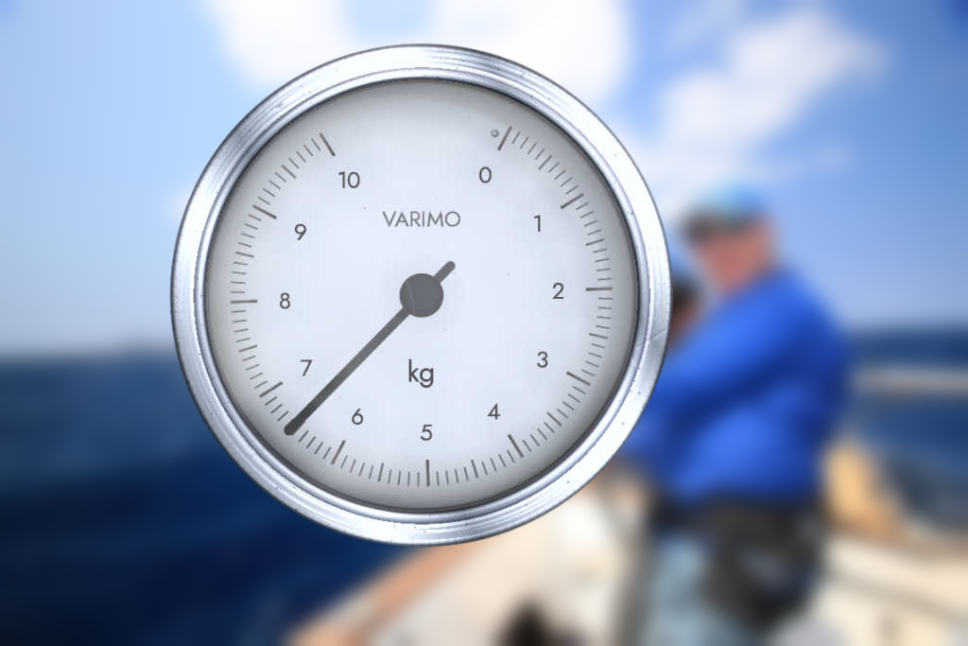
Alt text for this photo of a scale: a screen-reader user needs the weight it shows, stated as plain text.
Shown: 6.55 kg
